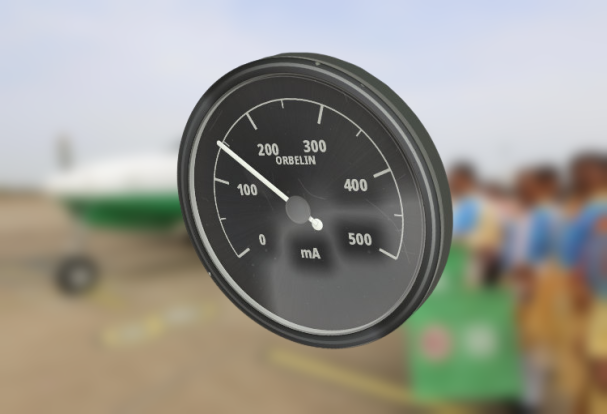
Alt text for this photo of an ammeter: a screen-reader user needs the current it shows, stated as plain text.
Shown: 150 mA
